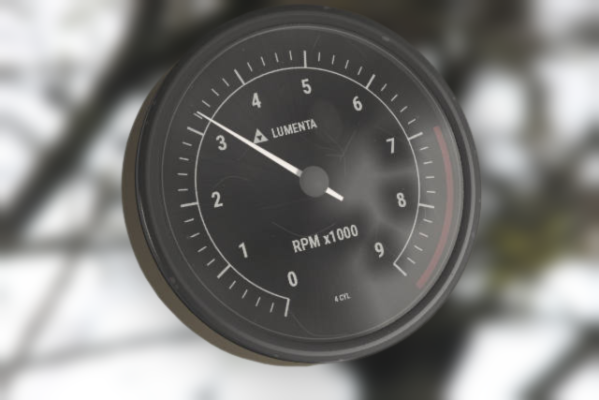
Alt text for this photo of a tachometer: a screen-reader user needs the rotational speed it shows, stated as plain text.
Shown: 3200 rpm
